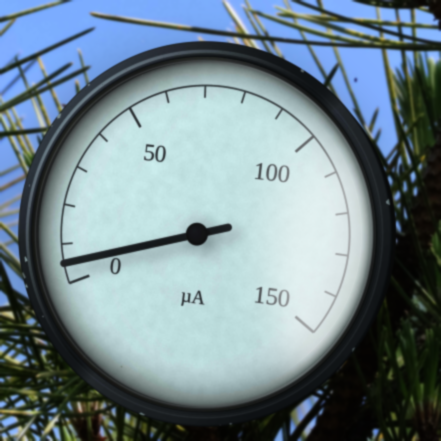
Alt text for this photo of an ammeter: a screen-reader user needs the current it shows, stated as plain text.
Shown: 5 µA
